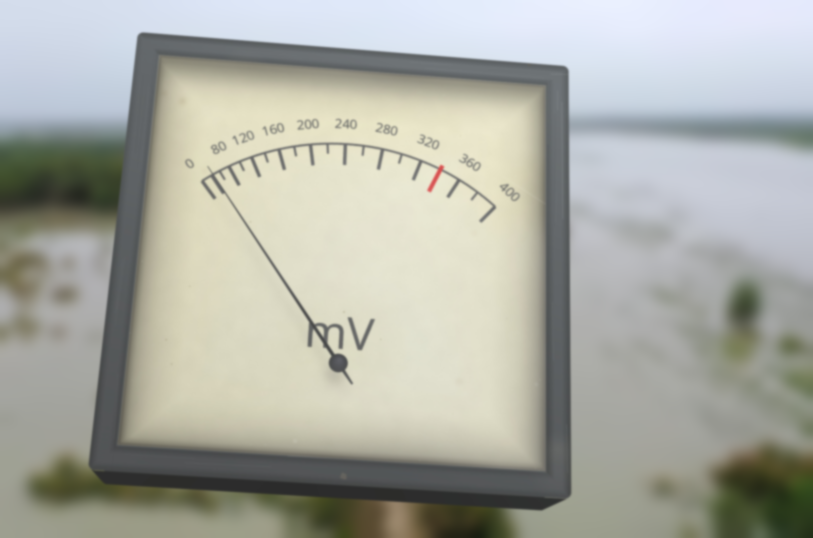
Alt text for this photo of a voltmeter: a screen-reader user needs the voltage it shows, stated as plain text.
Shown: 40 mV
